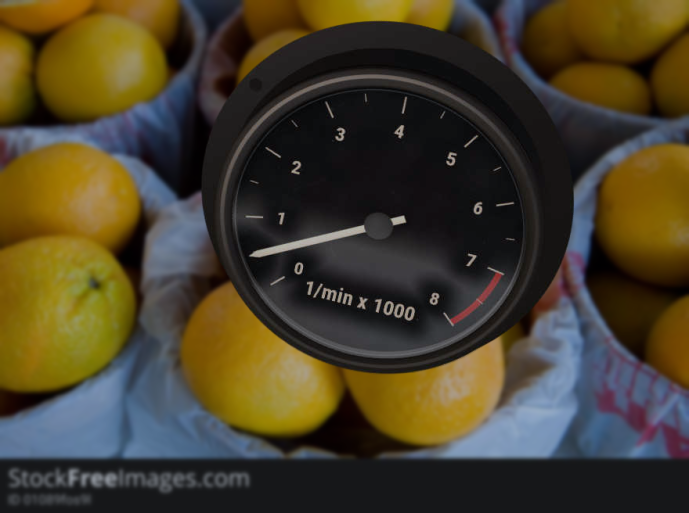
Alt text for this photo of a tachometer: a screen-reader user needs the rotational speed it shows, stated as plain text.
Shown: 500 rpm
